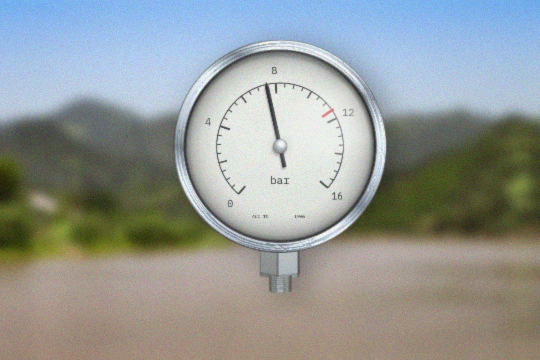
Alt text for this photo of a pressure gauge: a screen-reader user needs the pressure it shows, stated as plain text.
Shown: 7.5 bar
